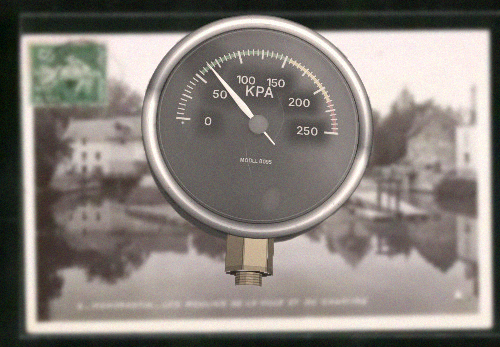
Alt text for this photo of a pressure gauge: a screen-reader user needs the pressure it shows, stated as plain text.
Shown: 65 kPa
